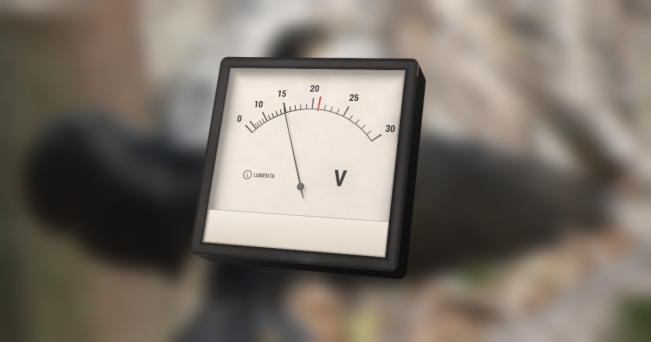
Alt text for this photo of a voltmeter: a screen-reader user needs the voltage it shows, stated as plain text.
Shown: 15 V
